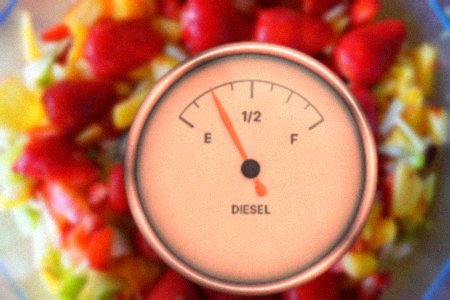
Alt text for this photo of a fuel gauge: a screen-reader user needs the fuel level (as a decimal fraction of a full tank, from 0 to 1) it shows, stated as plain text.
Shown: 0.25
